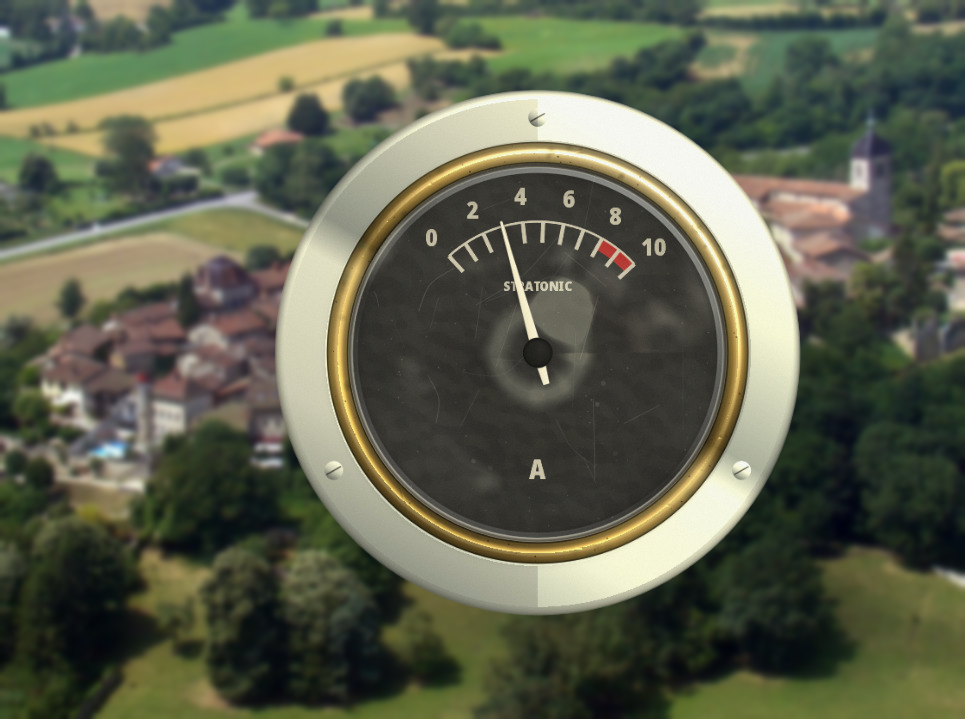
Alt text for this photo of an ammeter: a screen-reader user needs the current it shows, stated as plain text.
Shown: 3 A
